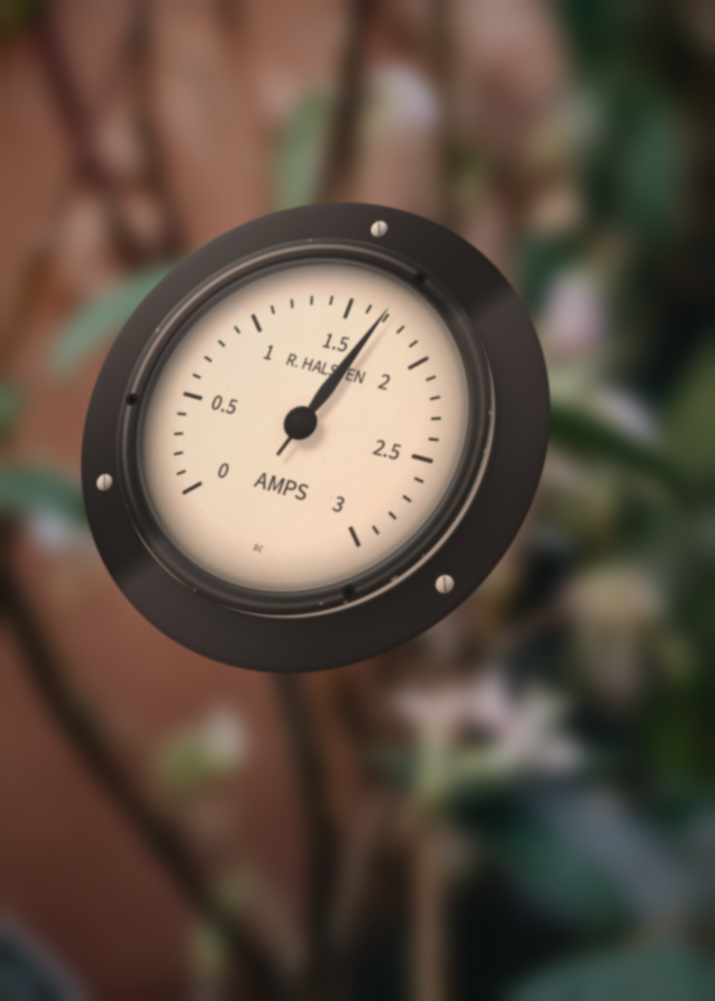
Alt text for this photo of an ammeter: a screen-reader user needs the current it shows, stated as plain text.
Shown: 1.7 A
